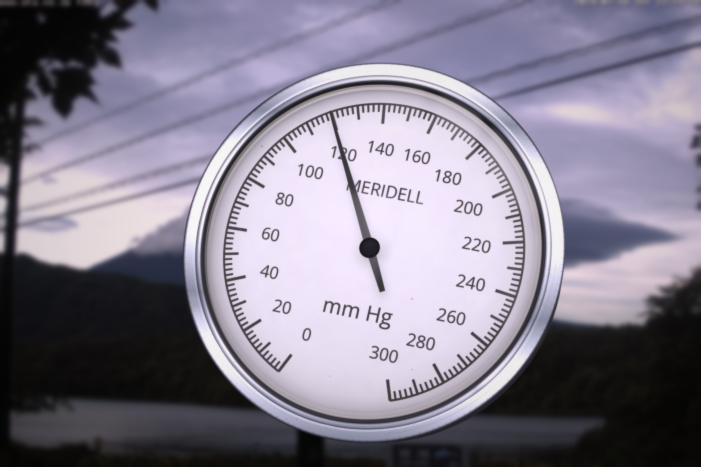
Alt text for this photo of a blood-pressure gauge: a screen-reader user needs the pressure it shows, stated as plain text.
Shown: 120 mmHg
